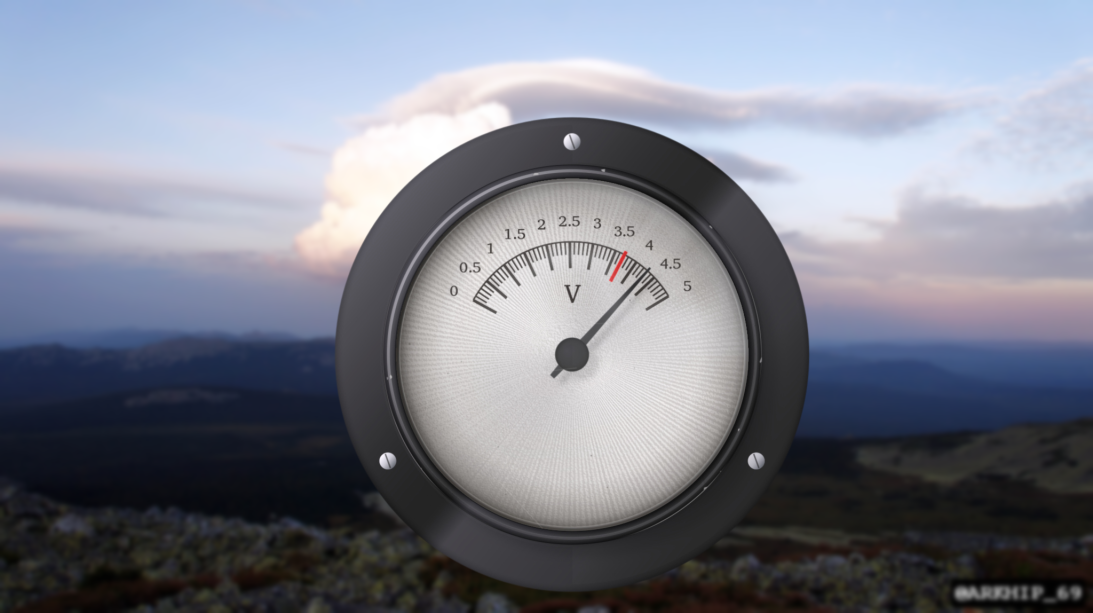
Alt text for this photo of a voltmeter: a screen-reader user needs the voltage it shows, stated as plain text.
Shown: 4.3 V
